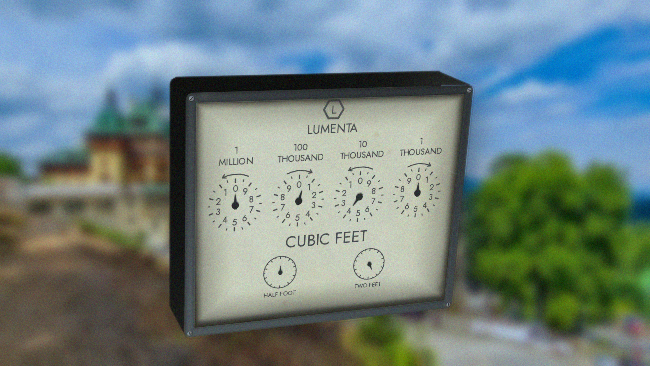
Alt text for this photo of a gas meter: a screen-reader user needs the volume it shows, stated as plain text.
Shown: 4000 ft³
